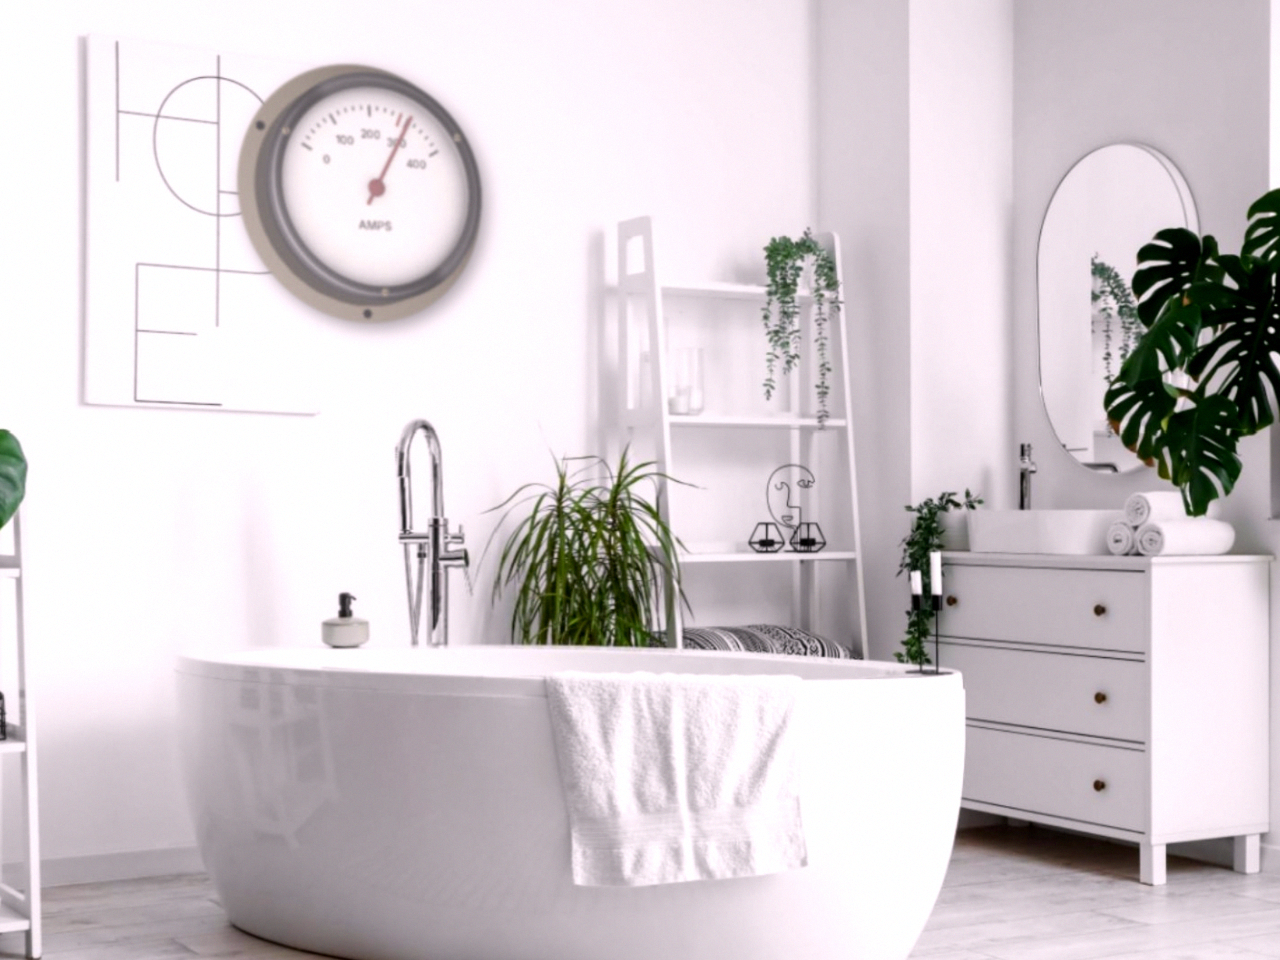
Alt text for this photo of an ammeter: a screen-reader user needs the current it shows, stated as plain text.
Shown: 300 A
